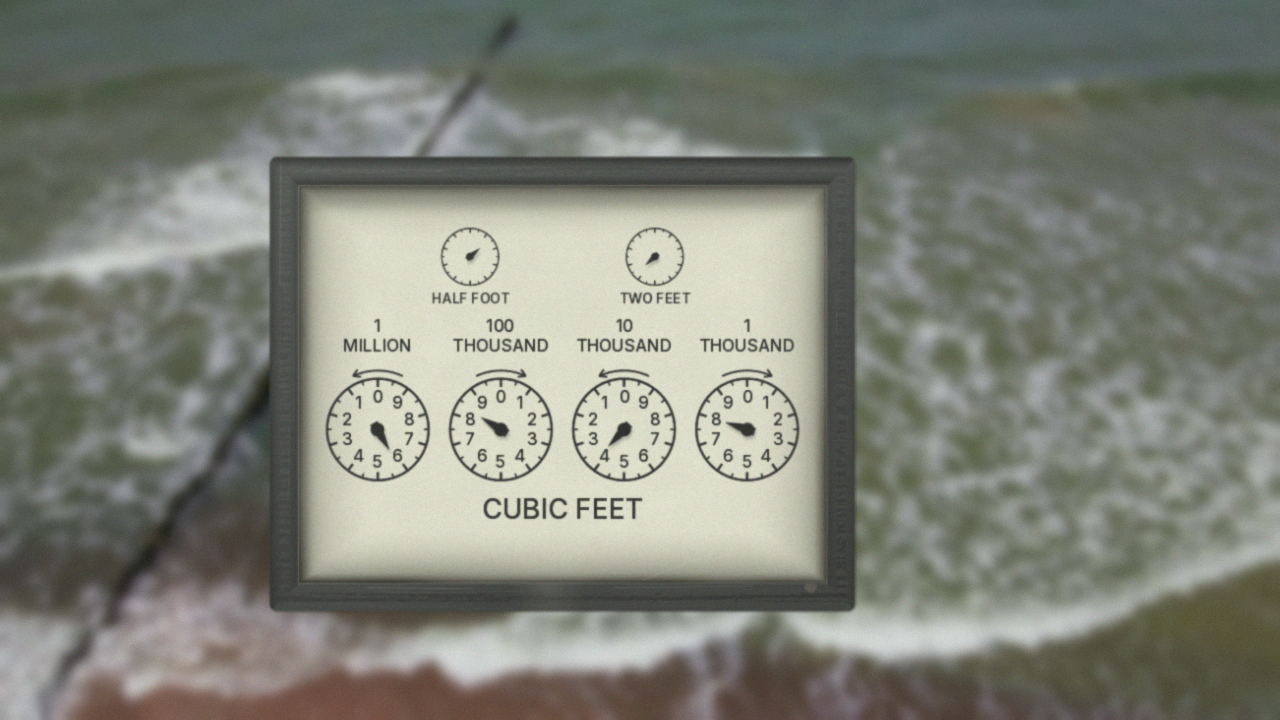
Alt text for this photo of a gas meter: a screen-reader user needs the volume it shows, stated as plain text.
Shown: 583800 ft³
